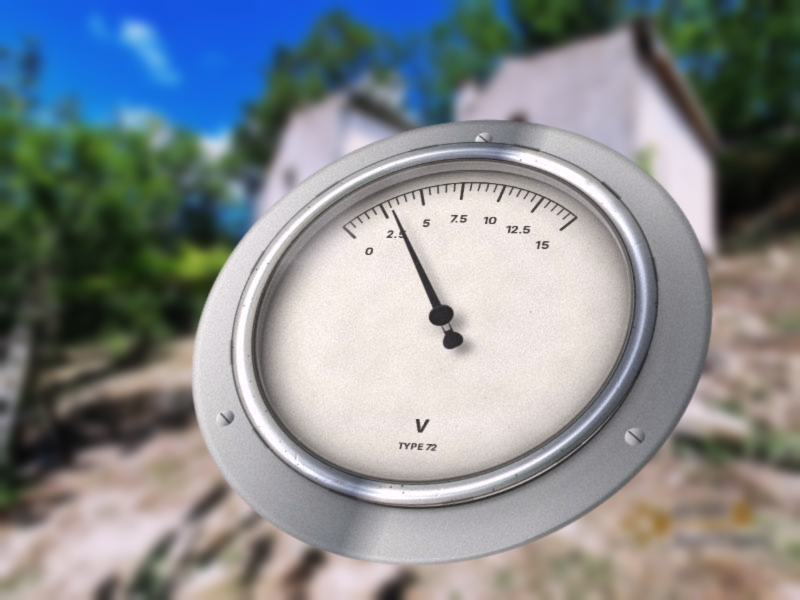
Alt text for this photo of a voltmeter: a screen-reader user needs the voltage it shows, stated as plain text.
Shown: 3 V
